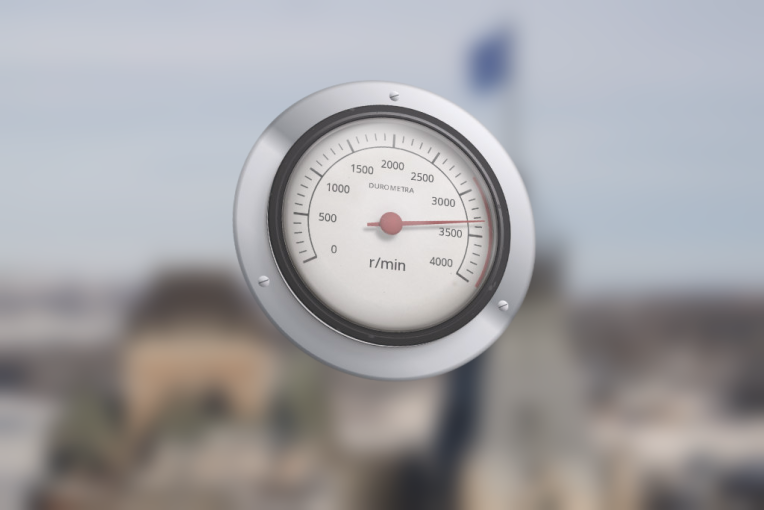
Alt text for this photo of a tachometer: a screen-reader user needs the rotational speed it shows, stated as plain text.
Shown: 3350 rpm
